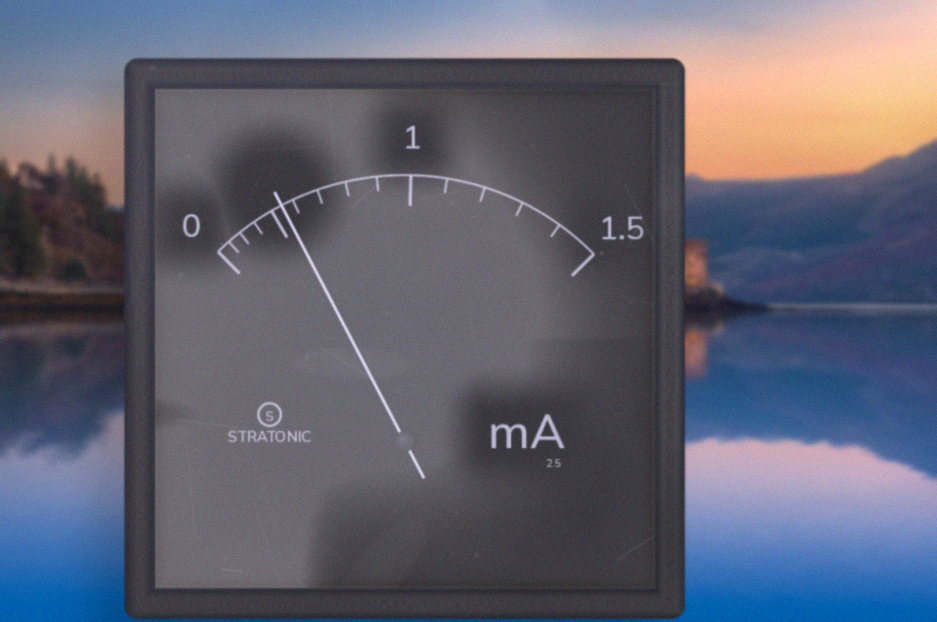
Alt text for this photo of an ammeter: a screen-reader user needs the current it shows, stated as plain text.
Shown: 0.55 mA
